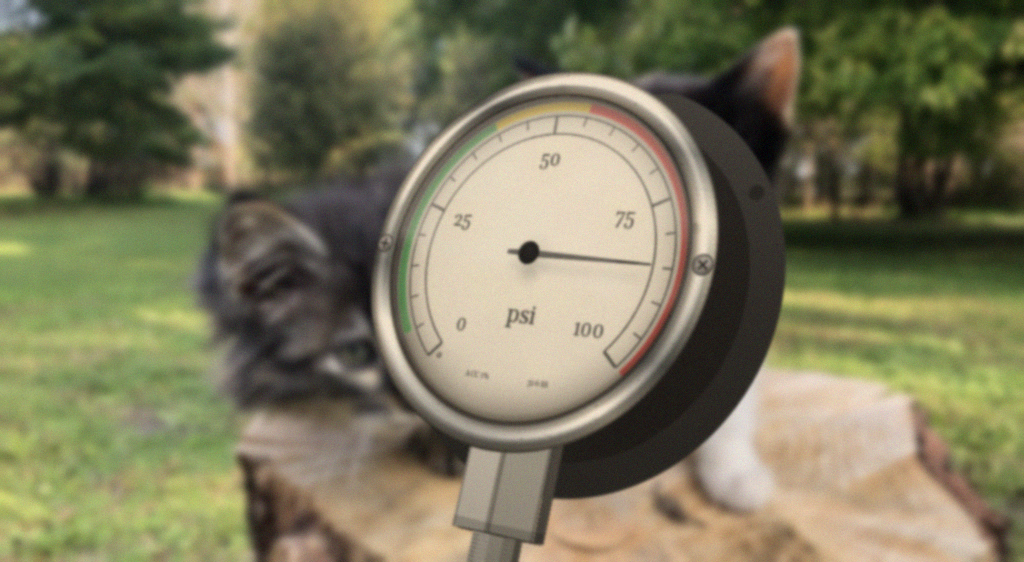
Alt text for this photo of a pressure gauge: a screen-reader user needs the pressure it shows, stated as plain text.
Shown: 85 psi
